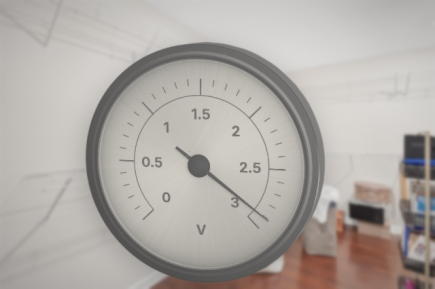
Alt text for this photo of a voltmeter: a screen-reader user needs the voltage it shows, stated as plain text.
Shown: 2.9 V
